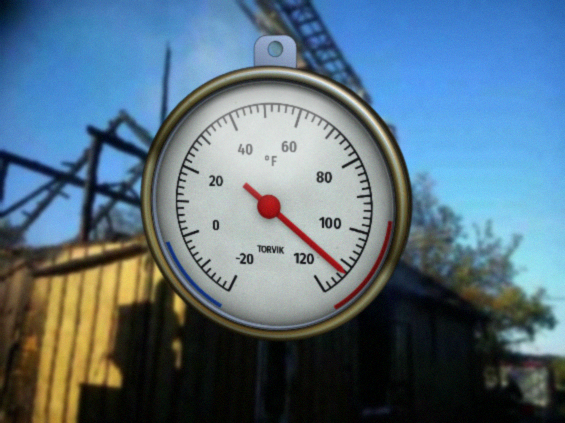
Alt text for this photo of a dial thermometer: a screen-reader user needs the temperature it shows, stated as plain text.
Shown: 112 °F
